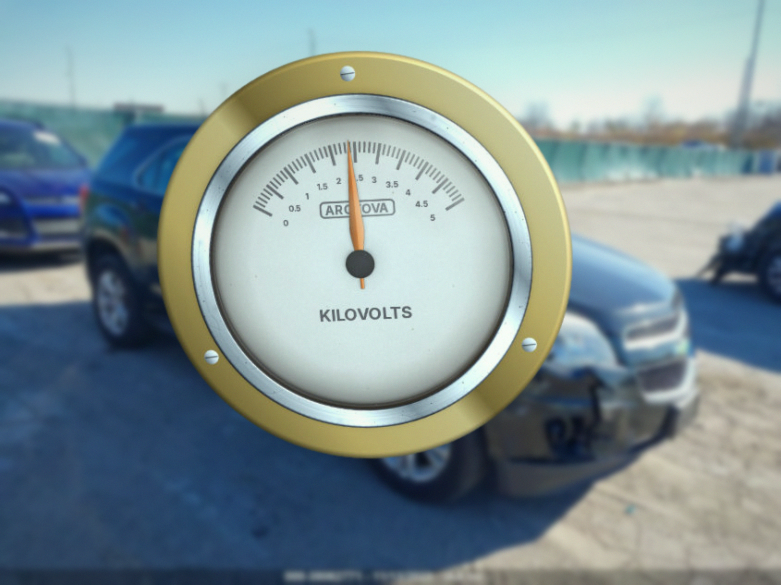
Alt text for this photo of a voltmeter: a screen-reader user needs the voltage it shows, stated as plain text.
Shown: 2.4 kV
